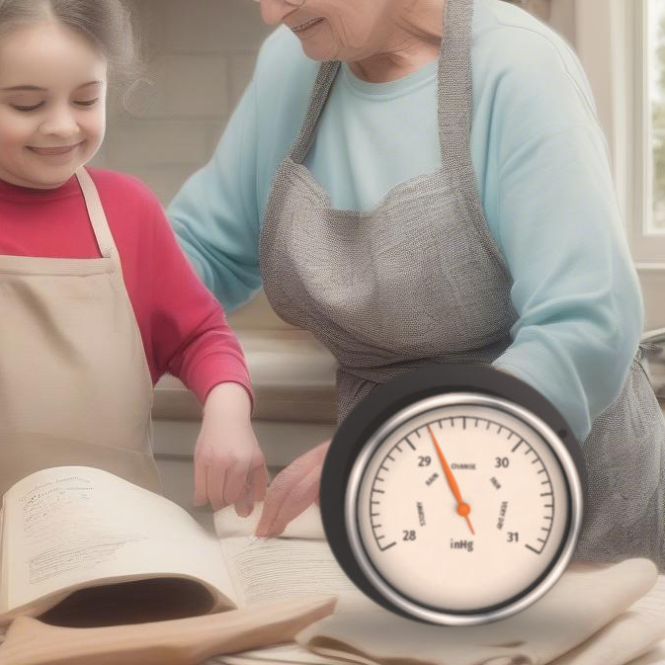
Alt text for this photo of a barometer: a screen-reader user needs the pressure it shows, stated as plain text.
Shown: 29.2 inHg
